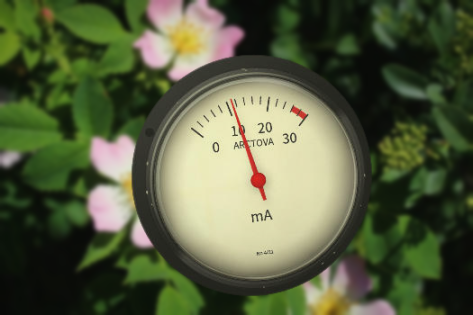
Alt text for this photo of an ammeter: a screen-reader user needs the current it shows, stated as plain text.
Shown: 11 mA
